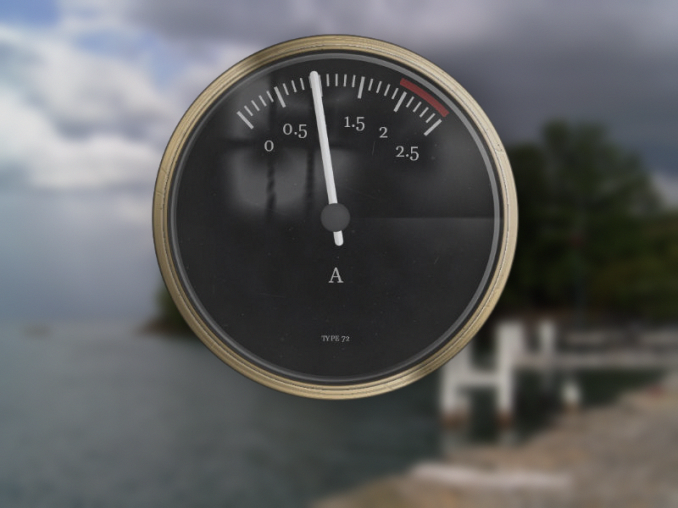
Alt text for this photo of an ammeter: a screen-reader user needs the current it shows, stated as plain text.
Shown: 0.95 A
